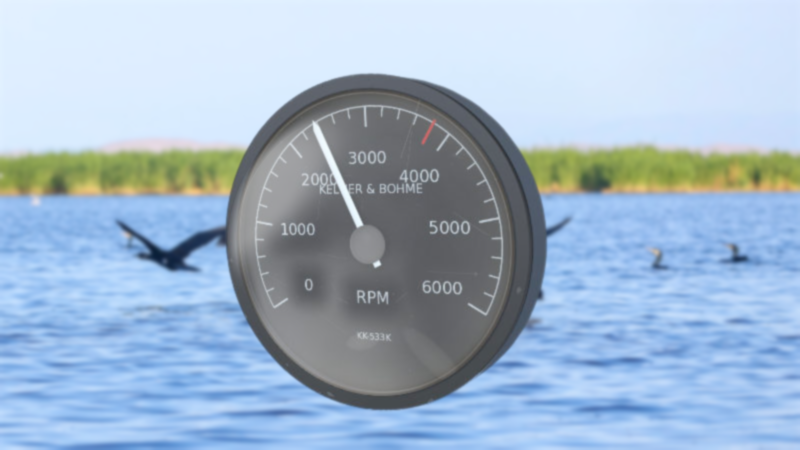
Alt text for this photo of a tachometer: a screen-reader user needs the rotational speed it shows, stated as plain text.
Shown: 2400 rpm
